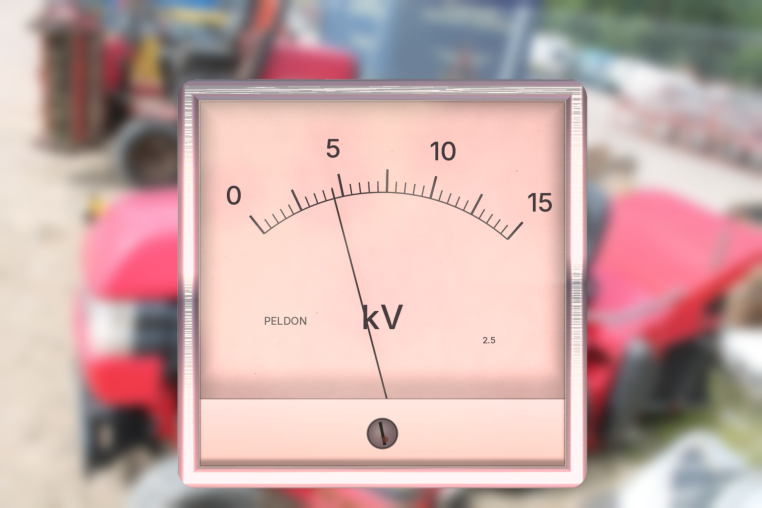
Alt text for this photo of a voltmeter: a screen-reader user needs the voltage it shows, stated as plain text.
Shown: 4.5 kV
